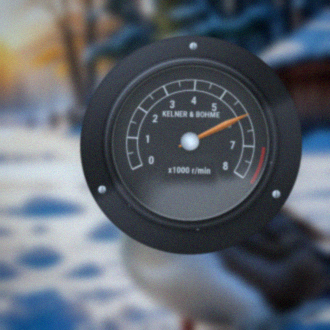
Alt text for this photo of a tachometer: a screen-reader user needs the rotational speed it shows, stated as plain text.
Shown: 6000 rpm
